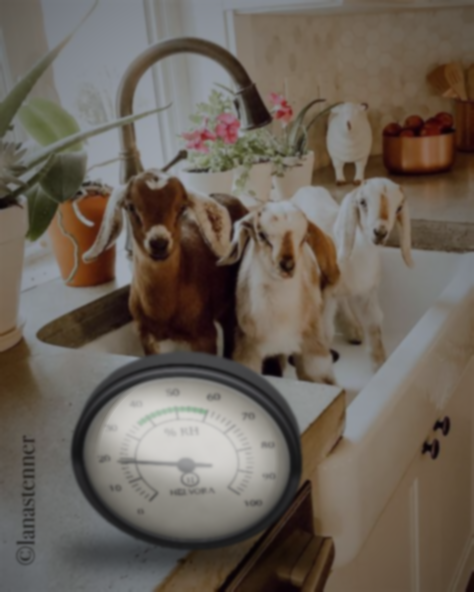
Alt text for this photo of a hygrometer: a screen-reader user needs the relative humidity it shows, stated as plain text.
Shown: 20 %
